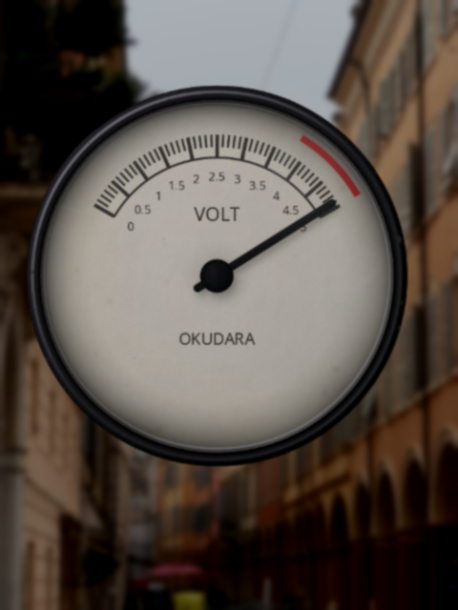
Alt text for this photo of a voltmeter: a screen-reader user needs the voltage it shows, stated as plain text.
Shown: 4.9 V
